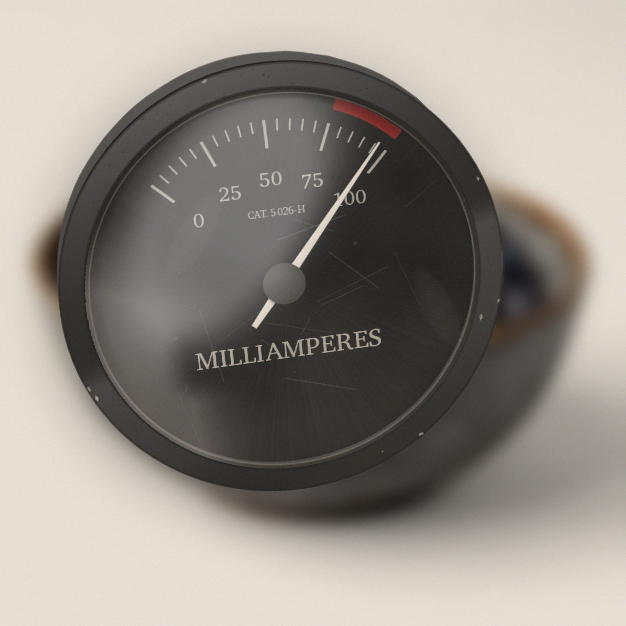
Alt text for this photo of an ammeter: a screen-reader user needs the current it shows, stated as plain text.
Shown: 95 mA
